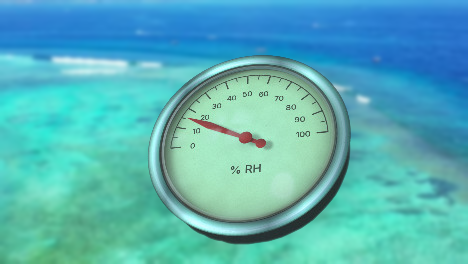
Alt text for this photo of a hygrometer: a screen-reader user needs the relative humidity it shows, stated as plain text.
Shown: 15 %
